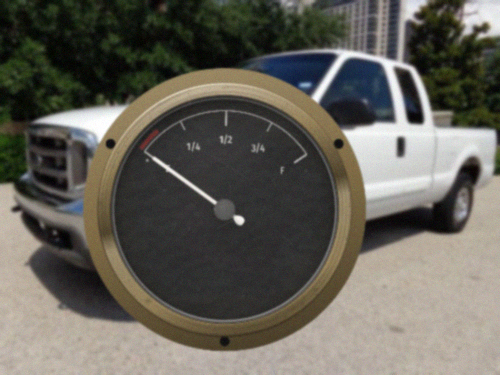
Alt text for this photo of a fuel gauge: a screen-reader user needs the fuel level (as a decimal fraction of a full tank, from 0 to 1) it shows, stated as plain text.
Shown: 0
